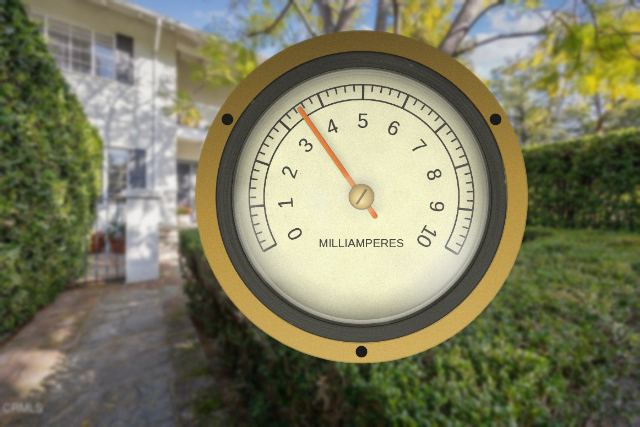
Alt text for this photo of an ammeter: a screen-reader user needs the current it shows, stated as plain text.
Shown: 3.5 mA
